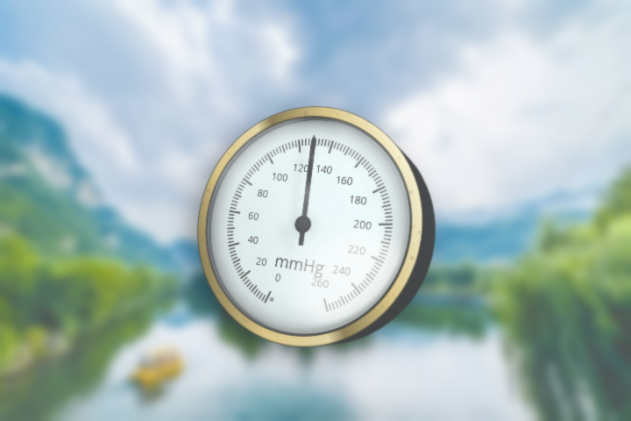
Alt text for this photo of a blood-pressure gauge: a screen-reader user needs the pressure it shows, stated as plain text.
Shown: 130 mmHg
